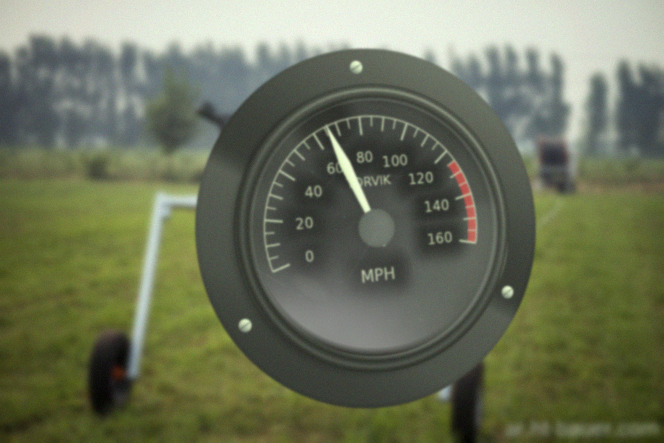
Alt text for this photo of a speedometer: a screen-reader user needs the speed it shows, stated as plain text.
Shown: 65 mph
